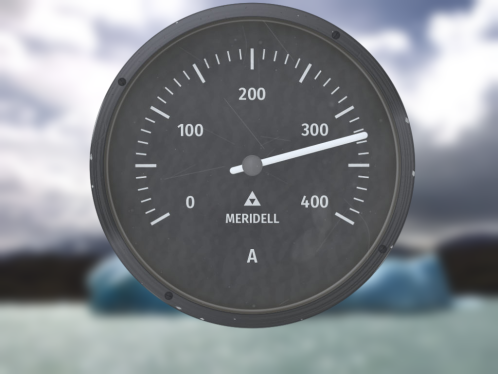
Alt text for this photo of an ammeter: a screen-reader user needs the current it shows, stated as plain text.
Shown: 325 A
